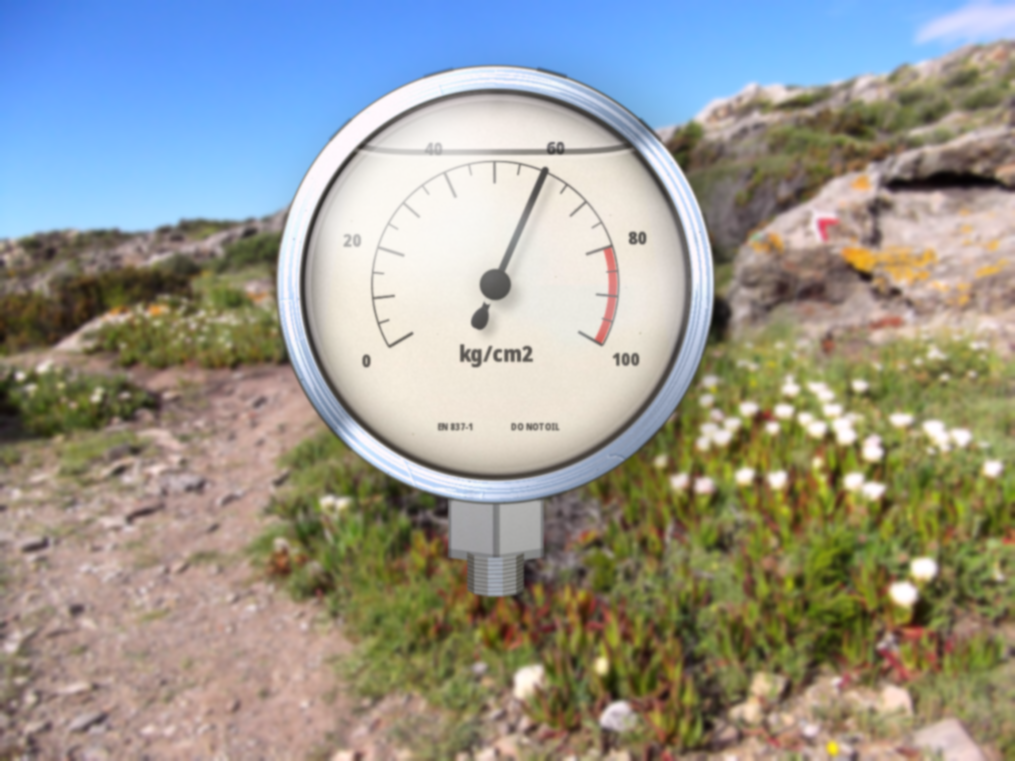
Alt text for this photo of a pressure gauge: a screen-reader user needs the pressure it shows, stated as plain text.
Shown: 60 kg/cm²
